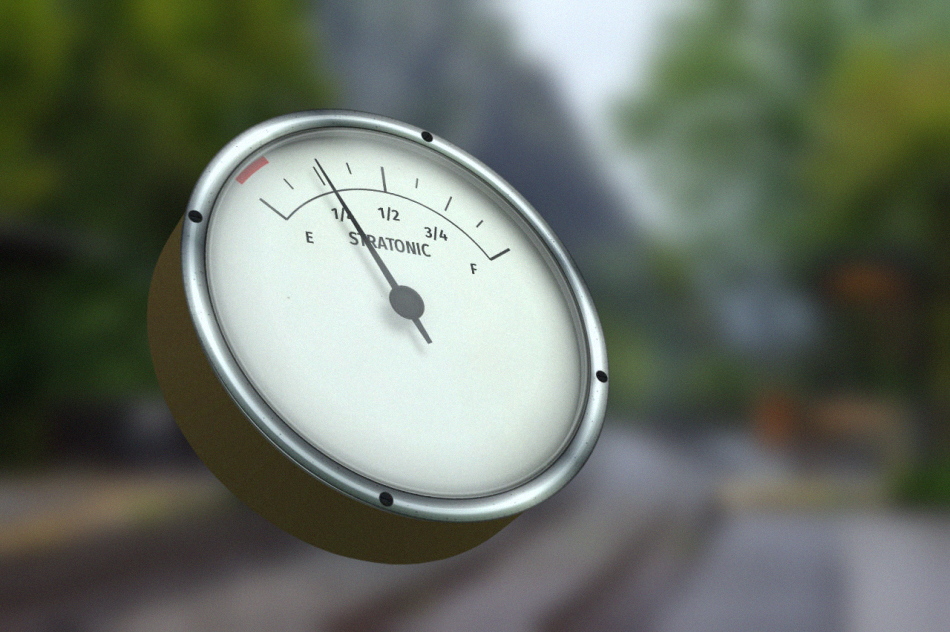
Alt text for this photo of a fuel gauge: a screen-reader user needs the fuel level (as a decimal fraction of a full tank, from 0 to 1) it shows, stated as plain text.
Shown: 0.25
